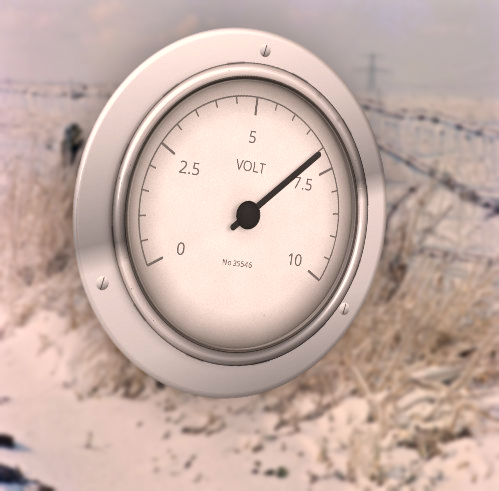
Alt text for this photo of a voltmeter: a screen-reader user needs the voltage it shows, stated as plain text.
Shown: 7 V
